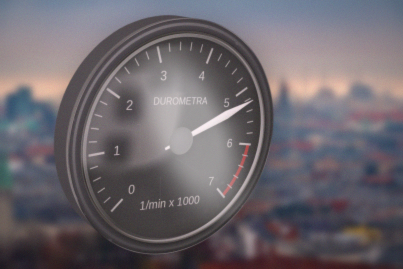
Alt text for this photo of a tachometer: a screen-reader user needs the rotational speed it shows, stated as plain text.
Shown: 5200 rpm
